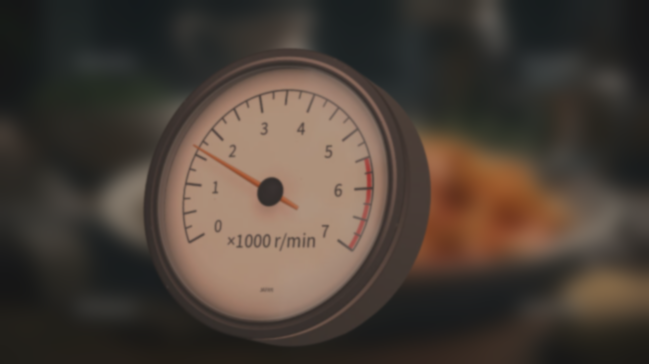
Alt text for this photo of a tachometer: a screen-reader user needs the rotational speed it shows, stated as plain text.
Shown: 1625 rpm
